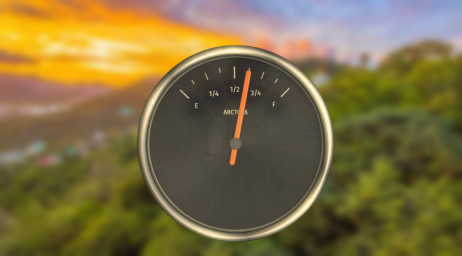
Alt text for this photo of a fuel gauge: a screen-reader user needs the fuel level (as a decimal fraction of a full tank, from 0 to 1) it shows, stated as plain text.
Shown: 0.625
